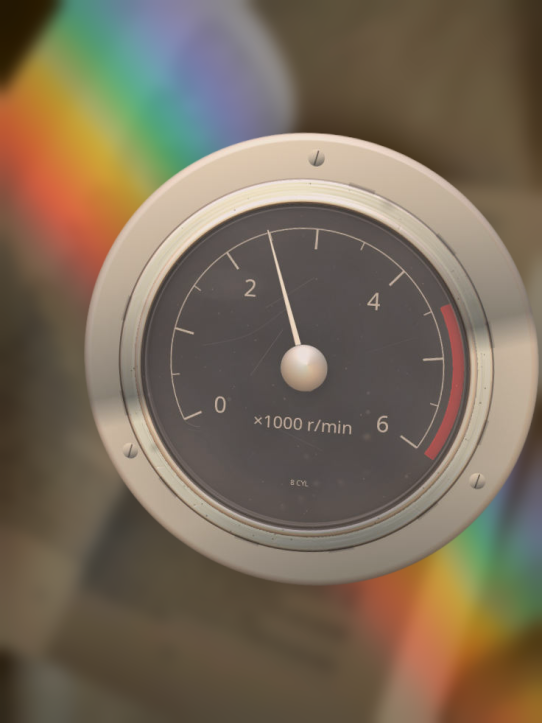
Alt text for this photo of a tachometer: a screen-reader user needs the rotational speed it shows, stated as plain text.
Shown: 2500 rpm
